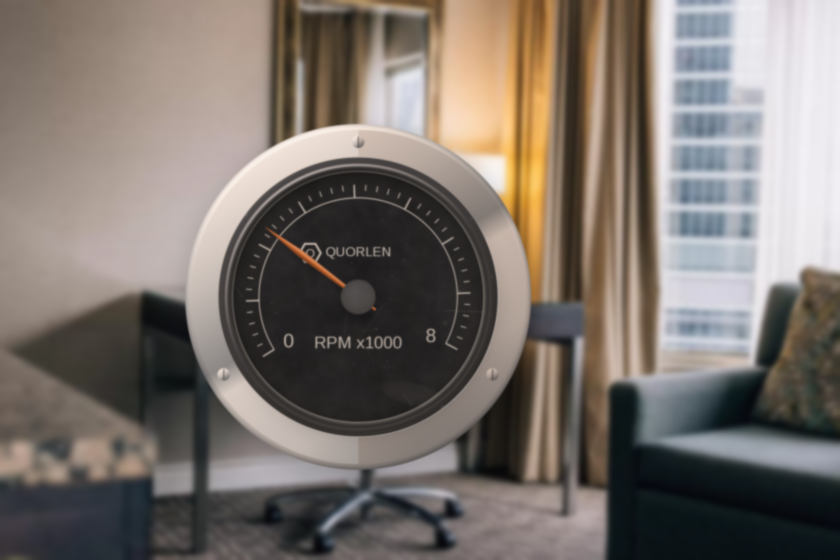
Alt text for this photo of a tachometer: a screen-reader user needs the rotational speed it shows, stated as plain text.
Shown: 2300 rpm
